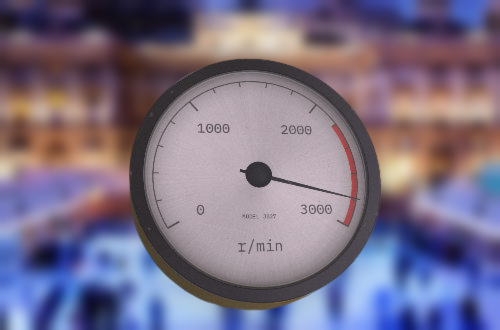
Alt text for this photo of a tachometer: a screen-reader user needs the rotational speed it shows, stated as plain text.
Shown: 2800 rpm
